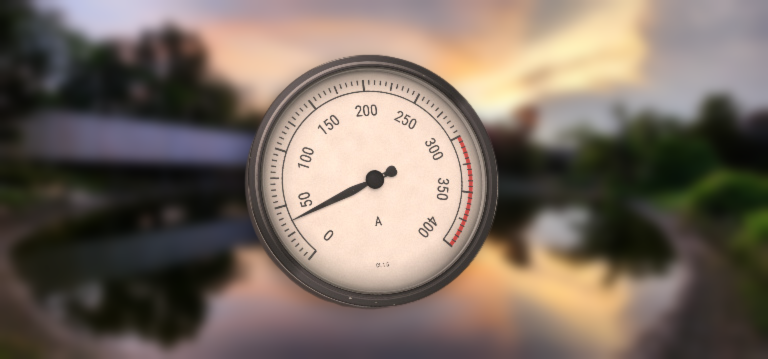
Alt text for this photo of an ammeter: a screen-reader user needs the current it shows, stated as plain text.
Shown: 35 A
